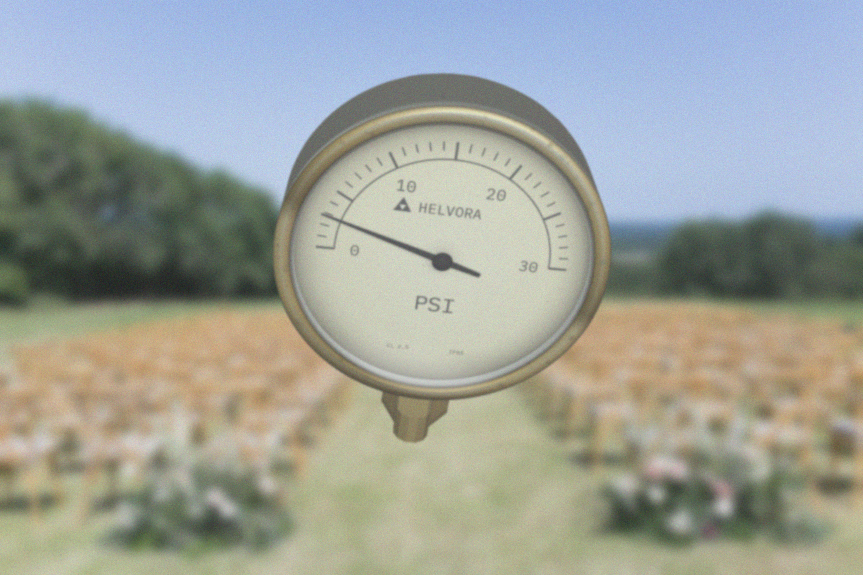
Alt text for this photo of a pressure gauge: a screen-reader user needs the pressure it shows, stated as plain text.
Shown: 3 psi
